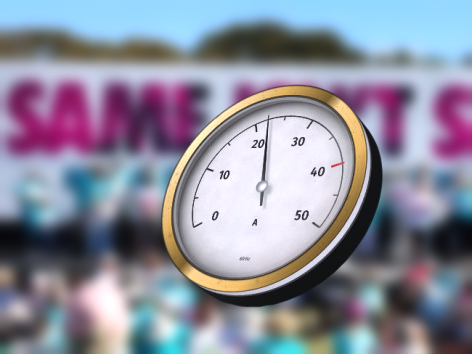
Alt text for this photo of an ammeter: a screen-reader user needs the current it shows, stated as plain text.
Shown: 22.5 A
